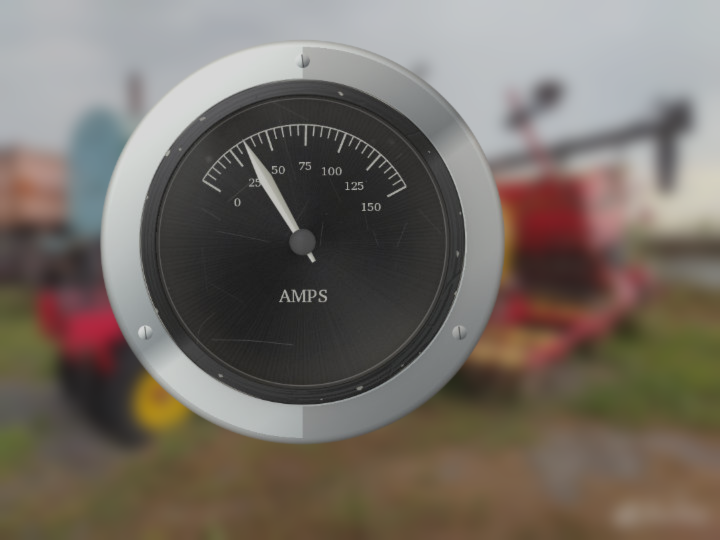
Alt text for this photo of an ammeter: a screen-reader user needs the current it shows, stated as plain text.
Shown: 35 A
